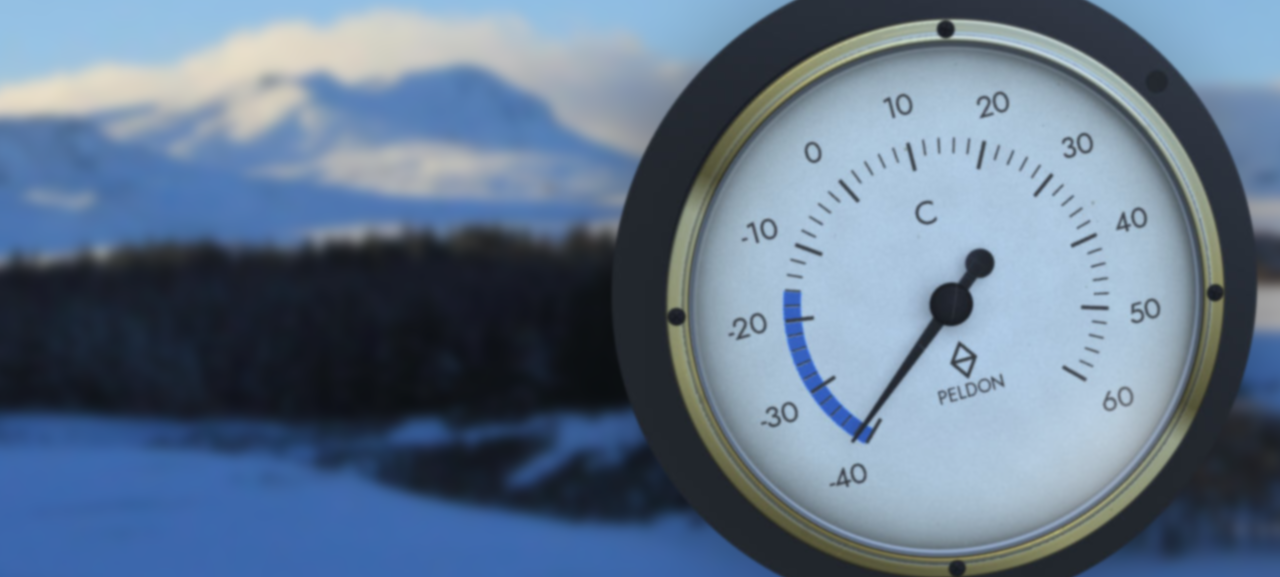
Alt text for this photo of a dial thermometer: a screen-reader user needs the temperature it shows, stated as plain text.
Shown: -38 °C
